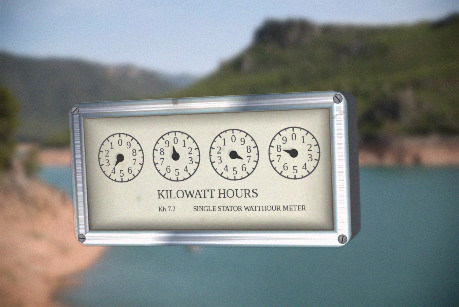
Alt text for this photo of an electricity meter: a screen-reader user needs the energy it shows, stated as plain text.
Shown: 3968 kWh
